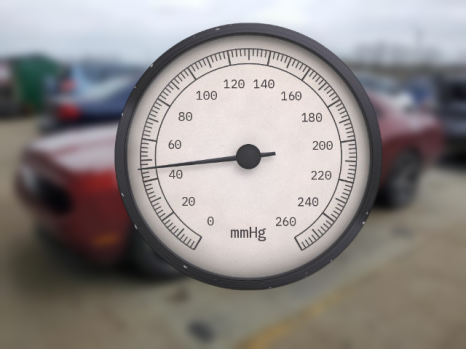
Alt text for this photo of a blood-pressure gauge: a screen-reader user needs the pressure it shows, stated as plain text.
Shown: 46 mmHg
